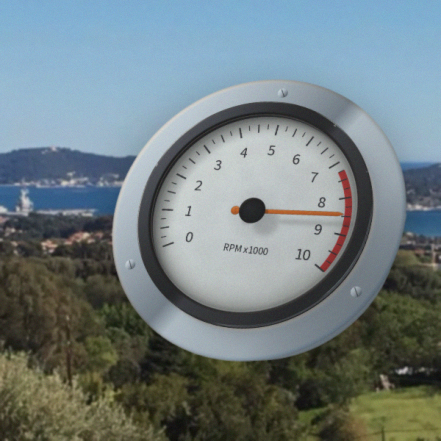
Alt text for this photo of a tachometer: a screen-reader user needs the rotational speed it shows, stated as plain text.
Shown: 8500 rpm
